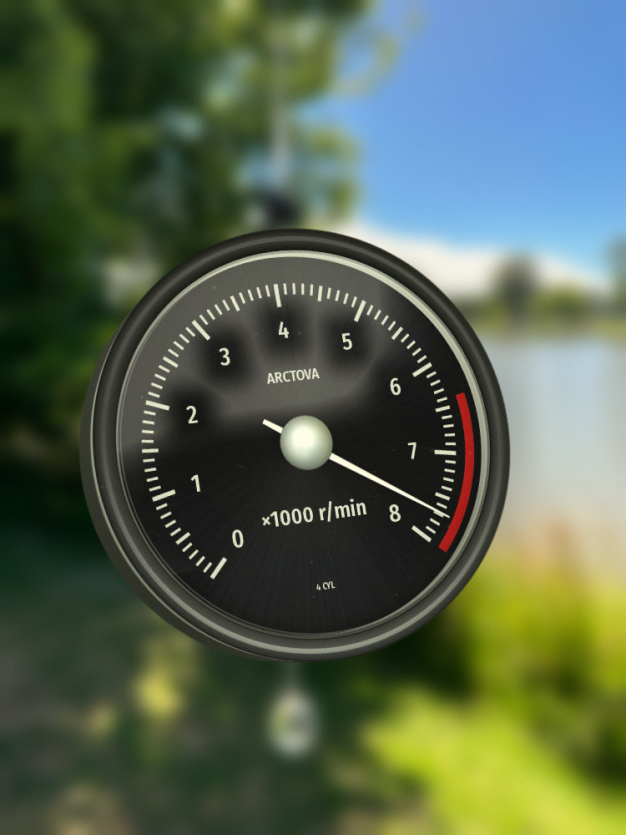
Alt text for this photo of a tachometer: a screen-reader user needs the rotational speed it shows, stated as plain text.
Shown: 7700 rpm
